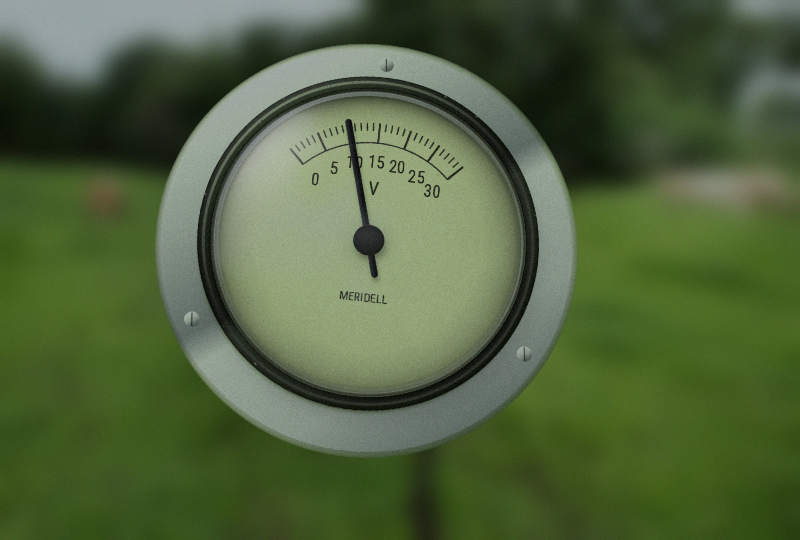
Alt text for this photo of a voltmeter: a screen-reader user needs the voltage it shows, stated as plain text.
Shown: 10 V
